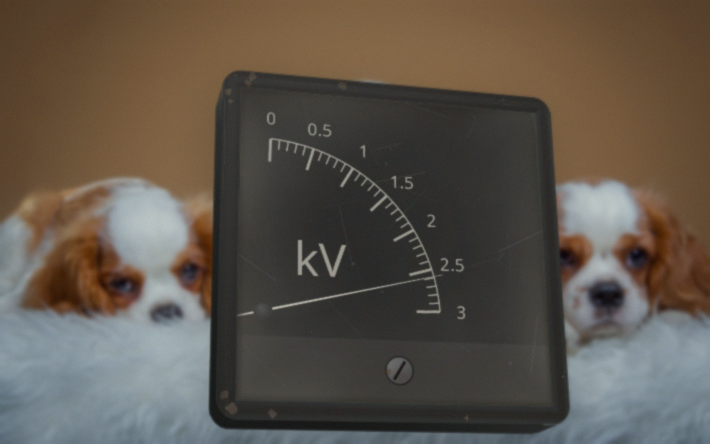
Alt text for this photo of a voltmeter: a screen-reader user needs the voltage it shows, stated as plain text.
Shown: 2.6 kV
